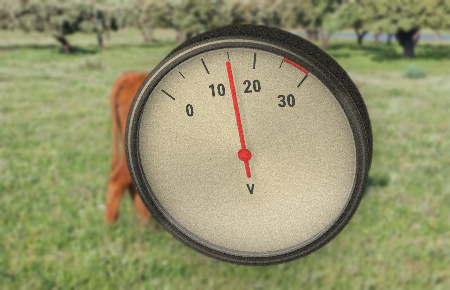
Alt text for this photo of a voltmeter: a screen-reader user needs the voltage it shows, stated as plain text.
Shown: 15 V
